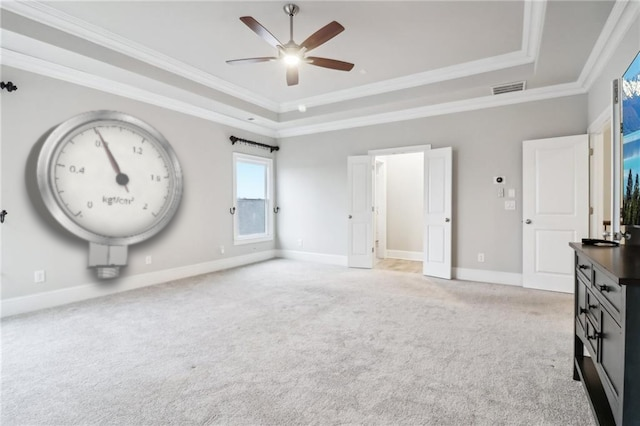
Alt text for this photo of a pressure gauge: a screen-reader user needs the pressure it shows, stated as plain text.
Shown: 0.8 kg/cm²
